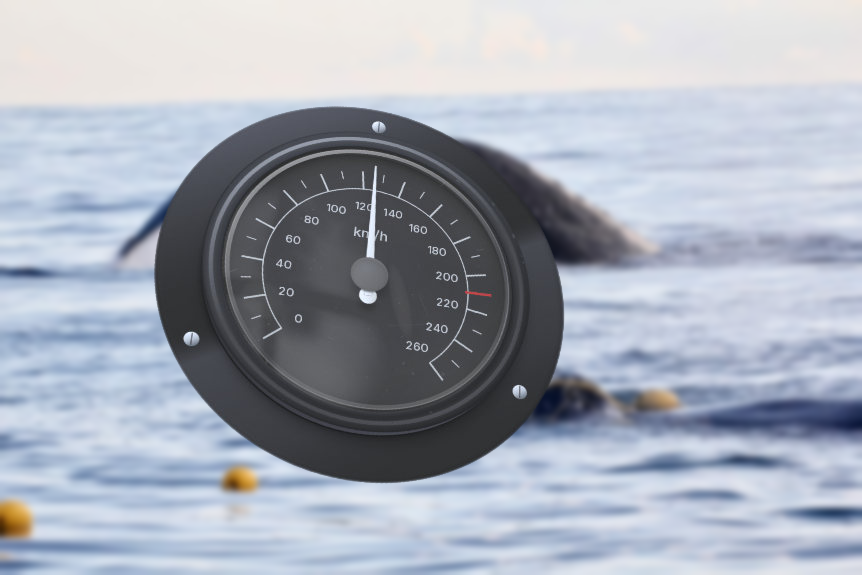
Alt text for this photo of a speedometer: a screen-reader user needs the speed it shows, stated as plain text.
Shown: 125 km/h
